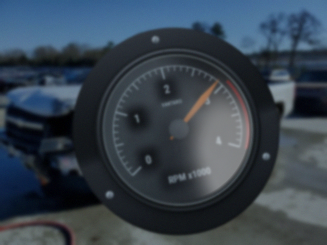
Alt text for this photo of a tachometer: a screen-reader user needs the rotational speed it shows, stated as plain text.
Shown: 2900 rpm
